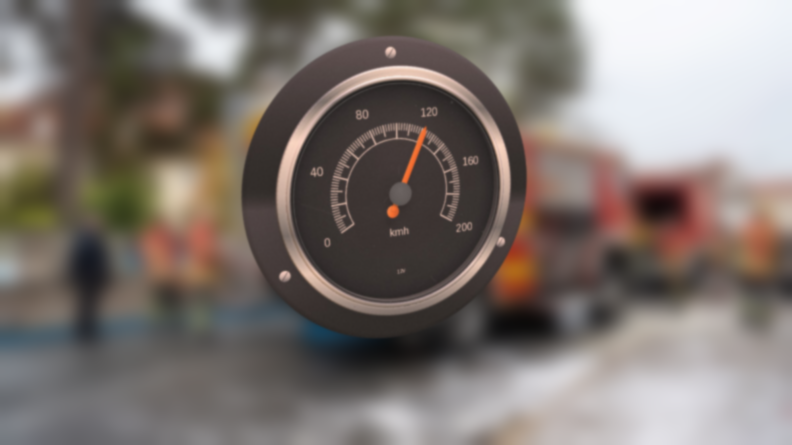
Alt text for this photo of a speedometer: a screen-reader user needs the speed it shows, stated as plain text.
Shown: 120 km/h
